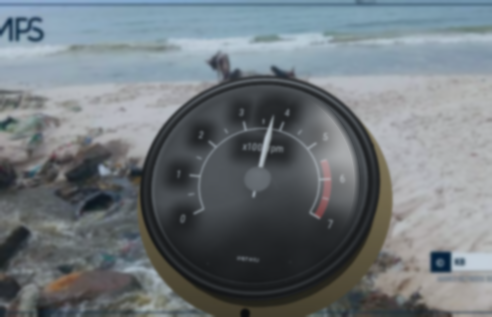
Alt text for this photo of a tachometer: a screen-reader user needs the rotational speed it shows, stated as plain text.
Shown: 3750 rpm
